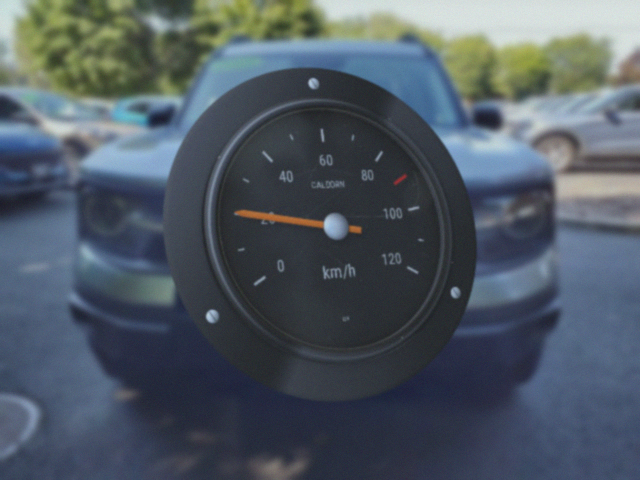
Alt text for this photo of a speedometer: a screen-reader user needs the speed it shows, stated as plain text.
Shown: 20 km/h
